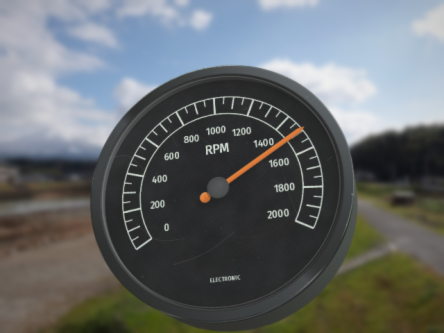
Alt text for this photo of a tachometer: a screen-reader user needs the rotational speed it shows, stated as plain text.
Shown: 1500 rpm
